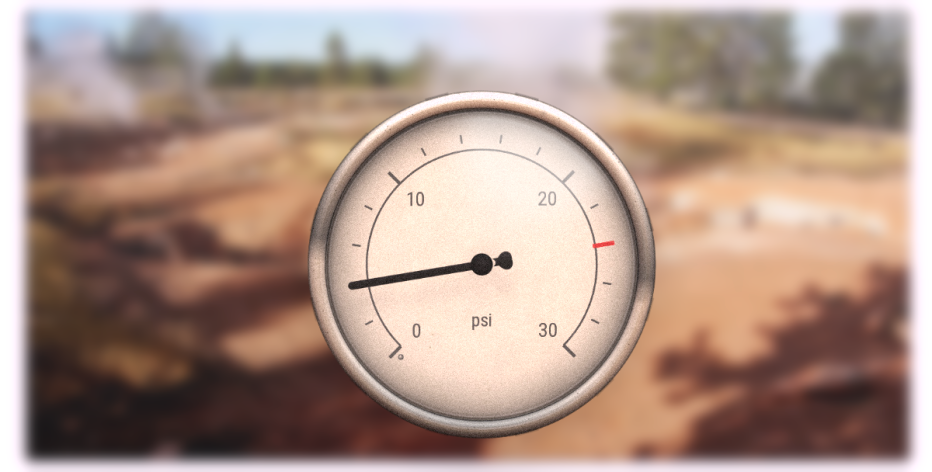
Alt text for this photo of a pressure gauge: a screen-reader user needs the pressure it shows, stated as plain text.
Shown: 4 psi
